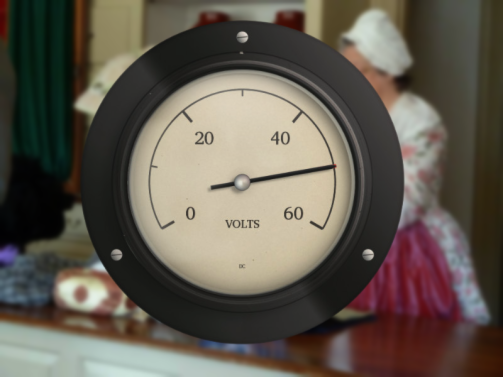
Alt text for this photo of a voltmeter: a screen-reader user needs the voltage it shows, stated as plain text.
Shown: 50 V
